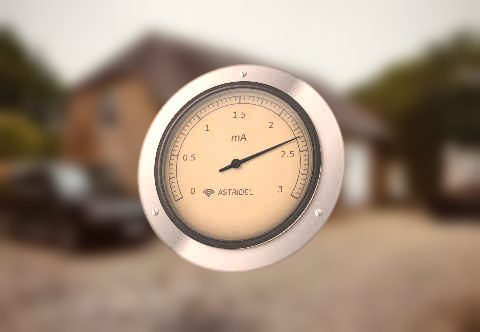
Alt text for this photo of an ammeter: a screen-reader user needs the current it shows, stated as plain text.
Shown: 2.35 mA
